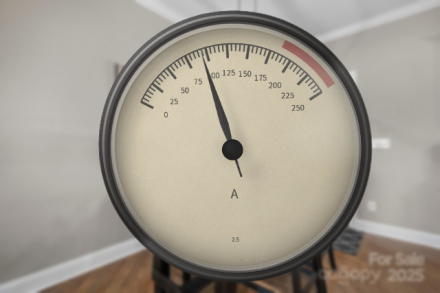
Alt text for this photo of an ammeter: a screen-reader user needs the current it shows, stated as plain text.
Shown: 95 A
